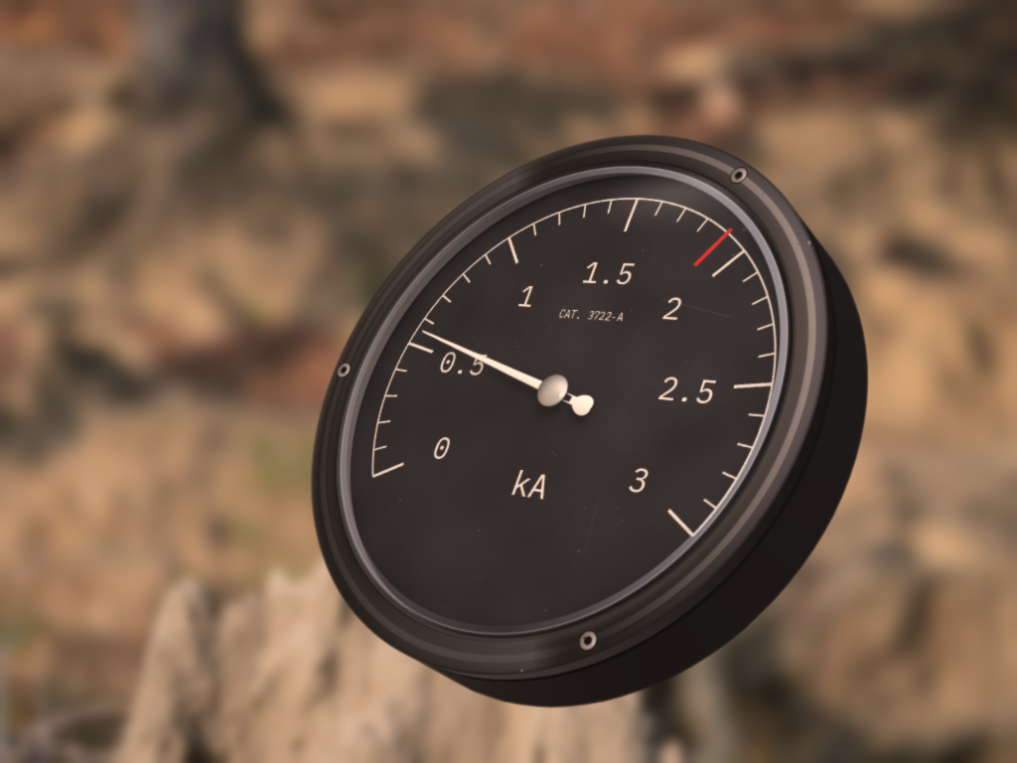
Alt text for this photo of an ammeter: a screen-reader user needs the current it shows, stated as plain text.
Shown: 0.55 kA
